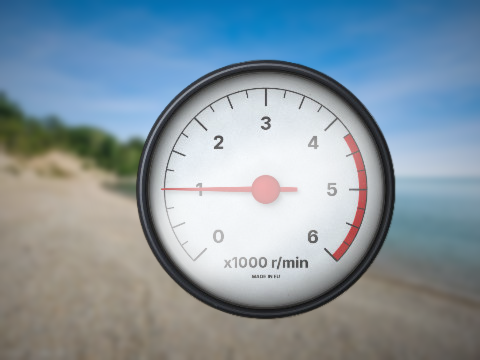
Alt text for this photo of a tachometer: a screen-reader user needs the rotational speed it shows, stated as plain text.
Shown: 1000 rpm
